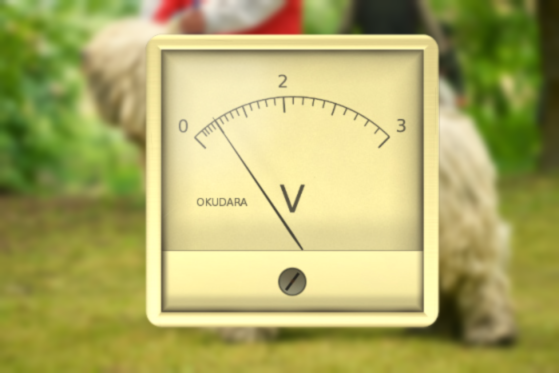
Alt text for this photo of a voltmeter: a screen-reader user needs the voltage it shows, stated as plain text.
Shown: 1 V
